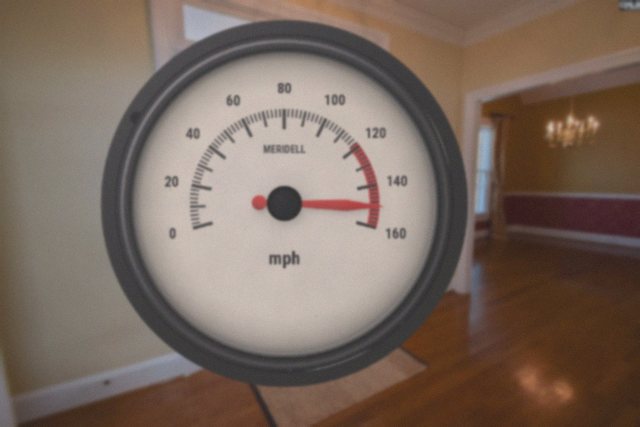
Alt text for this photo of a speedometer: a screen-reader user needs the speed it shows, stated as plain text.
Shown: 150 mph
